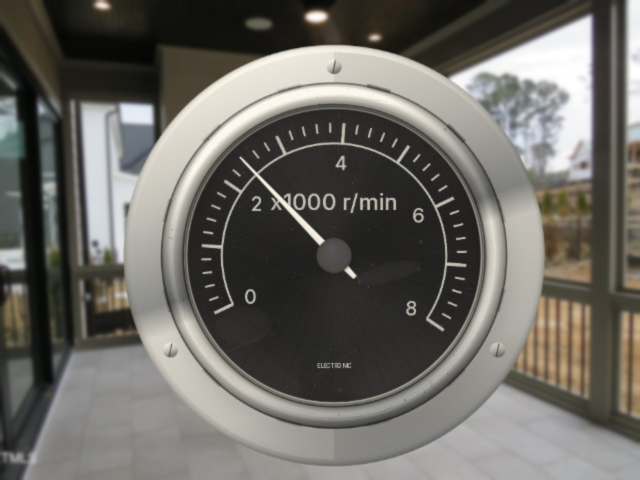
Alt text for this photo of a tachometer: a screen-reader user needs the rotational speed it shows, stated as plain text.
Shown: 2400 rpm
